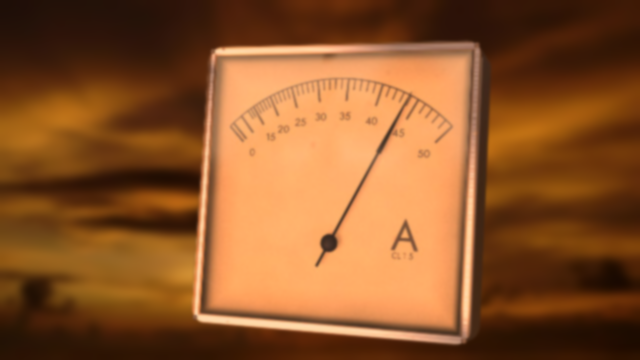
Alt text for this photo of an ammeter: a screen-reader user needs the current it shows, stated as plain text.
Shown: 44 A
